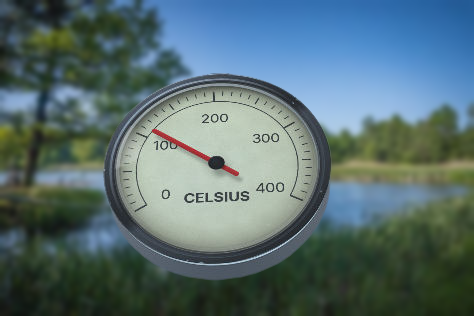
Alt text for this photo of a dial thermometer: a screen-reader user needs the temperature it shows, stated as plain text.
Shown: 110 °C
